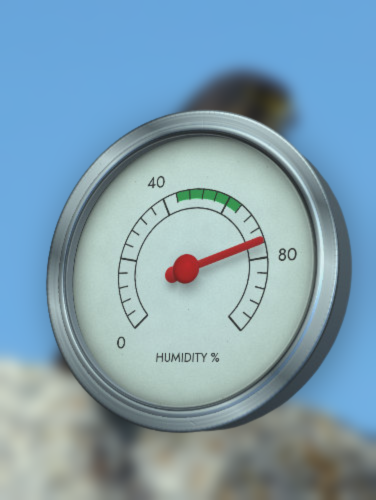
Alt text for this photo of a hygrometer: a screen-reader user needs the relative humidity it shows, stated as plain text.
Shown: 76 %
